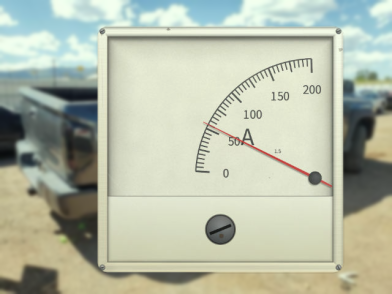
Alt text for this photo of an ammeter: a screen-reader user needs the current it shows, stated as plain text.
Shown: 55 A
